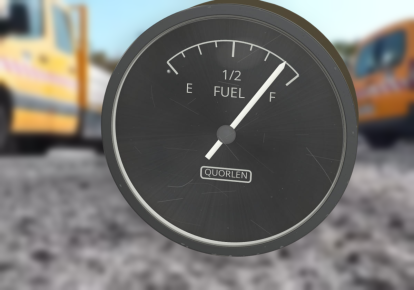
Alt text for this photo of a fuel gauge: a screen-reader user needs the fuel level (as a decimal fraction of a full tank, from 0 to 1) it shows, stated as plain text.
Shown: 0.875
